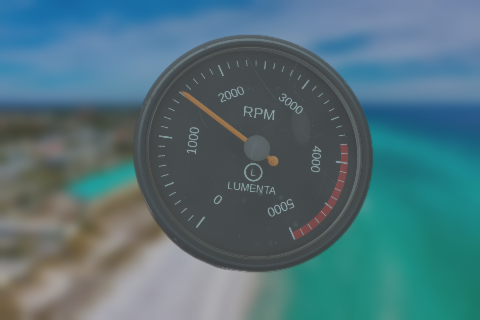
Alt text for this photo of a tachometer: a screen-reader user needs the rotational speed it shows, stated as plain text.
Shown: 1500 rpm
